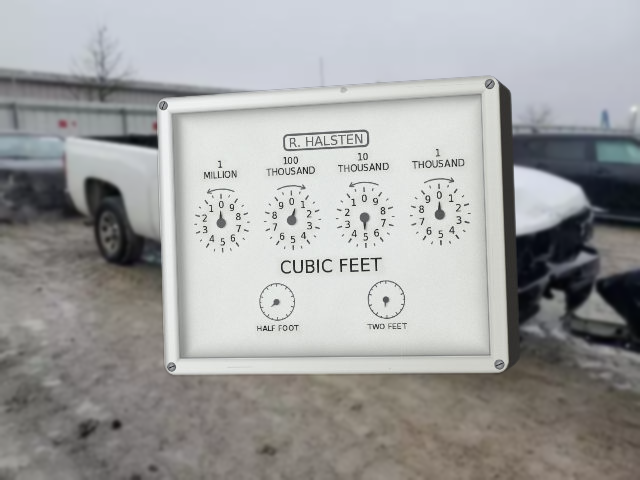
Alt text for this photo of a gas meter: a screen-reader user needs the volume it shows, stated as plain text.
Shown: 5000 ft³
